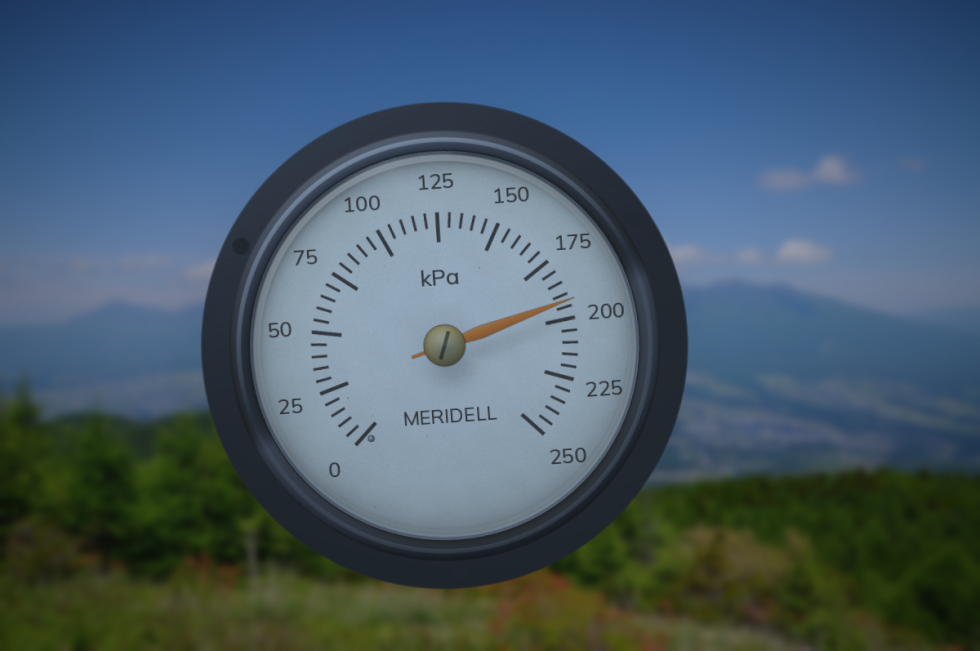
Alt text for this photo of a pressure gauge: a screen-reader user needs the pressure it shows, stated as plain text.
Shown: 192.5 kPa
